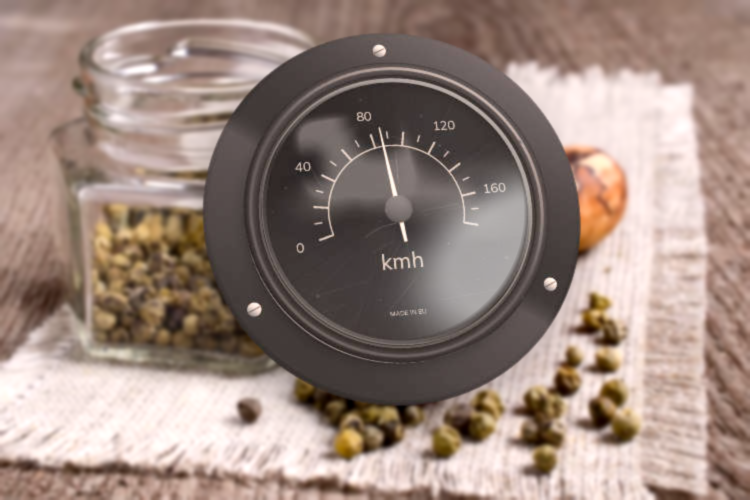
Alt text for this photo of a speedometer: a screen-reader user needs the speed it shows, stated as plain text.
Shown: 85 km/h
